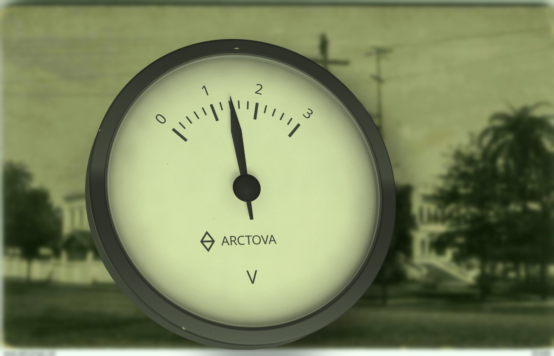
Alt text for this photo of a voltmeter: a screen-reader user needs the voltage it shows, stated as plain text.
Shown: 1.4 V
